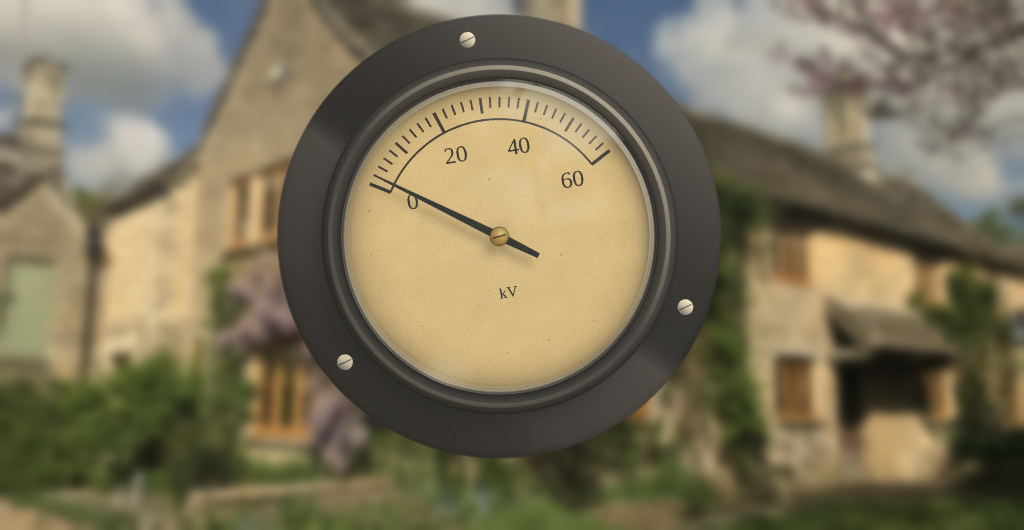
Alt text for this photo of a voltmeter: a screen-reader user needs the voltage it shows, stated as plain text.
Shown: 2 kV
